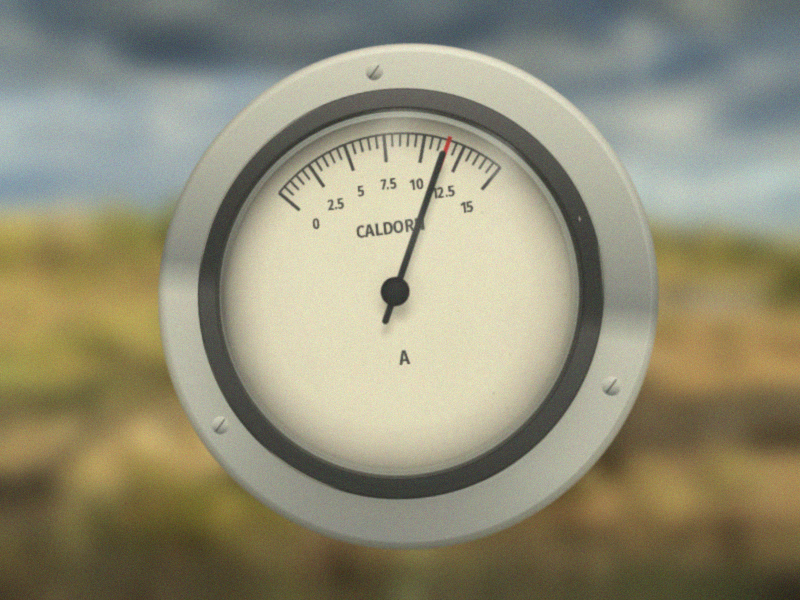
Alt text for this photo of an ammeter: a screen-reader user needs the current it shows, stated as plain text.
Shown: 11.5 A
